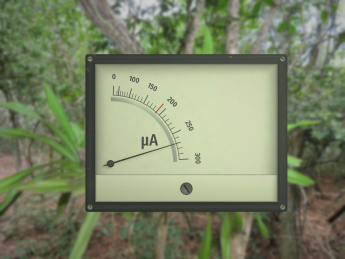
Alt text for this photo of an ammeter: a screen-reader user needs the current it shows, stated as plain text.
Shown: 270 µA
